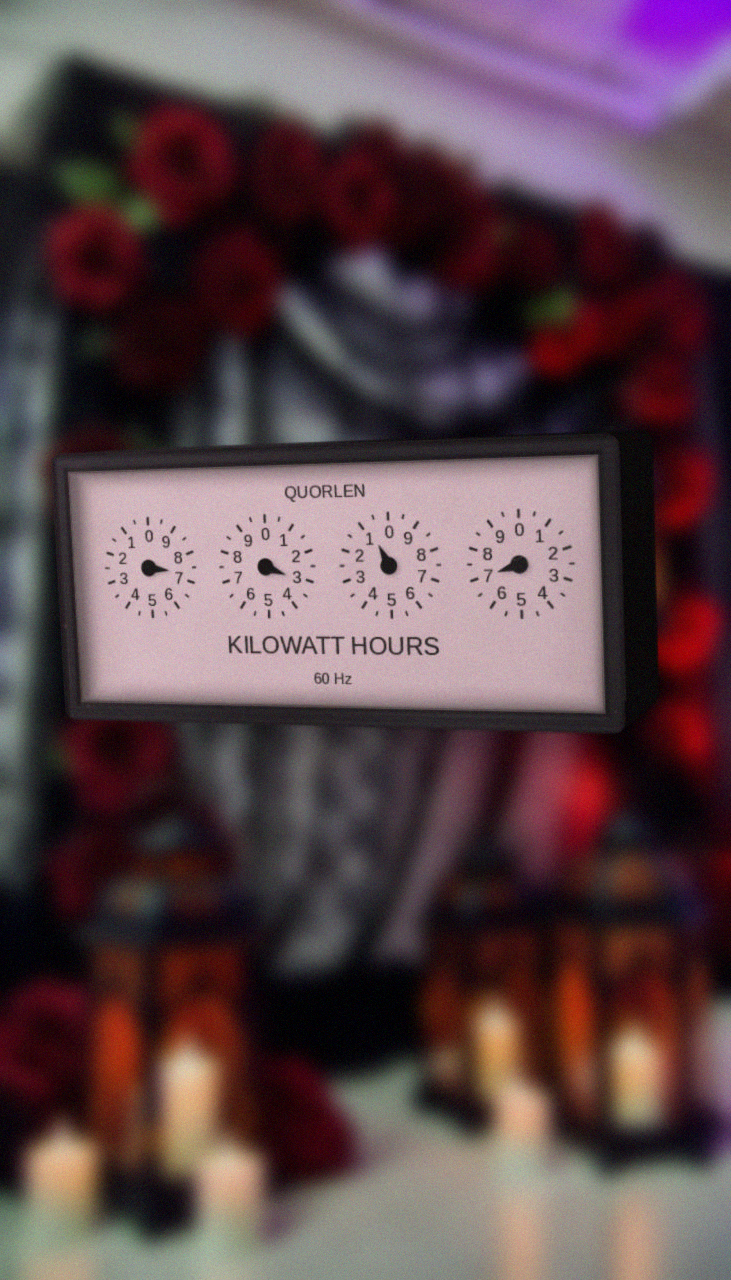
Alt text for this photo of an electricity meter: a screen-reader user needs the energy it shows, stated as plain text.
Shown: 7307 kWh
